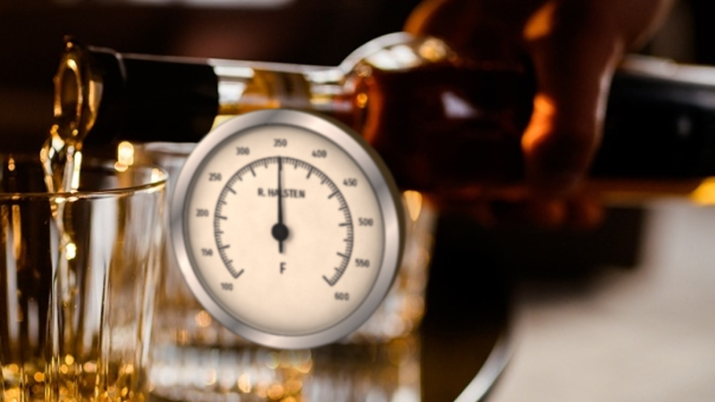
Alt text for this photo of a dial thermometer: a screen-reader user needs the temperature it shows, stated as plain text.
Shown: 350 °F
